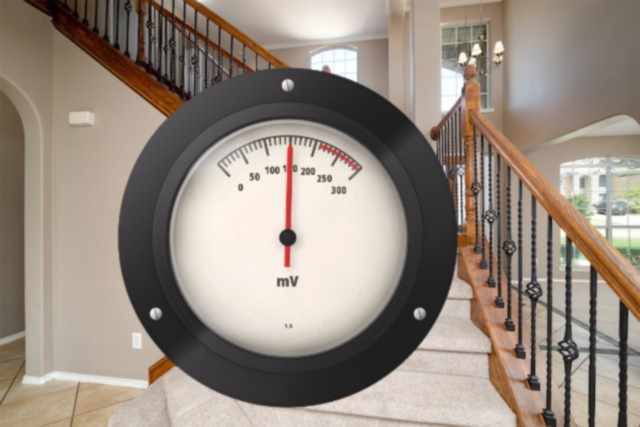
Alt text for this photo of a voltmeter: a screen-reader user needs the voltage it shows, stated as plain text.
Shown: 150 mV
